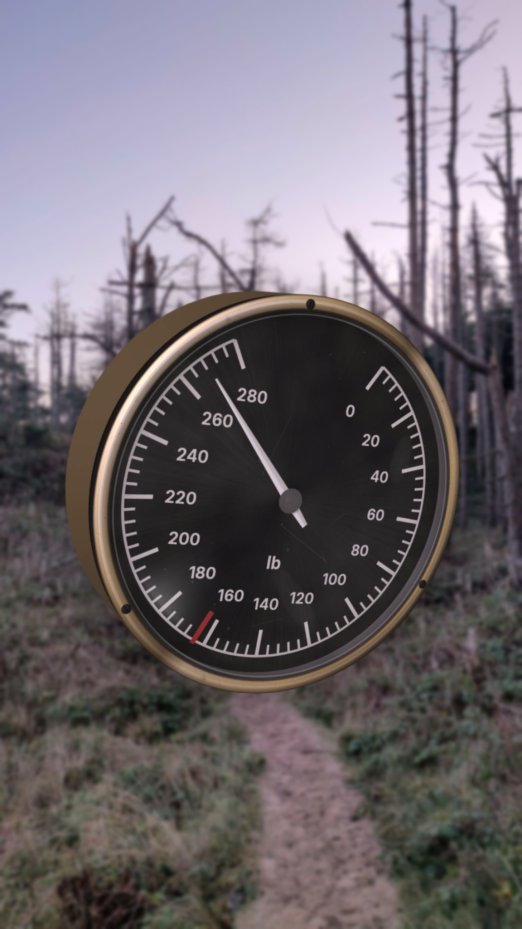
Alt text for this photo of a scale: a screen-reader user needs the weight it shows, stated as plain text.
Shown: 268 lb
